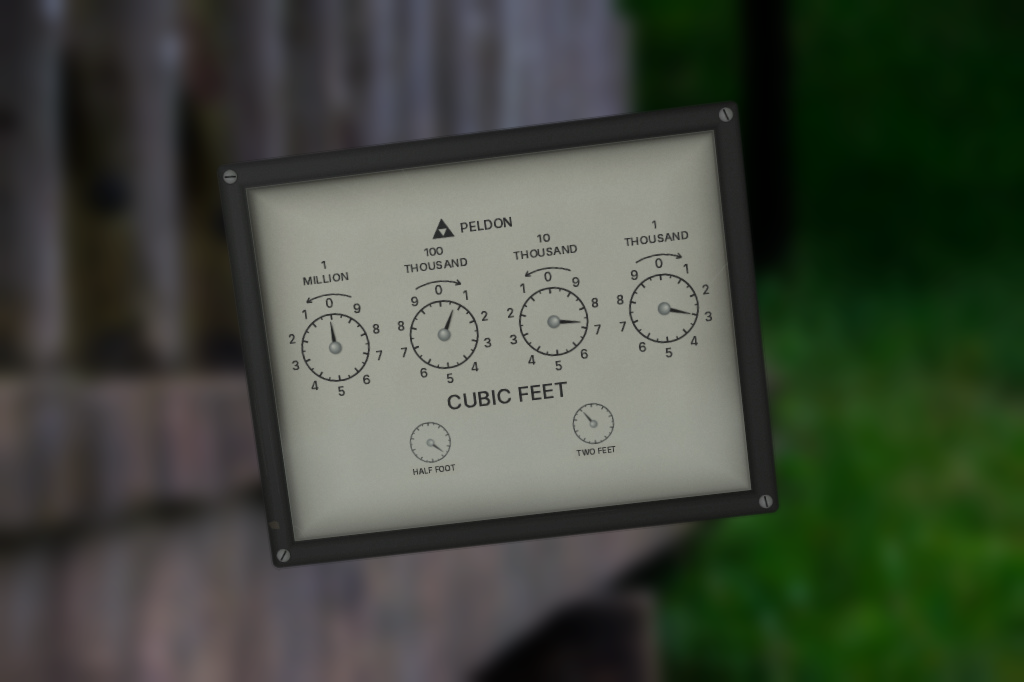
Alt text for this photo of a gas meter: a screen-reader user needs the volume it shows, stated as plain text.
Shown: 7300 ft³
